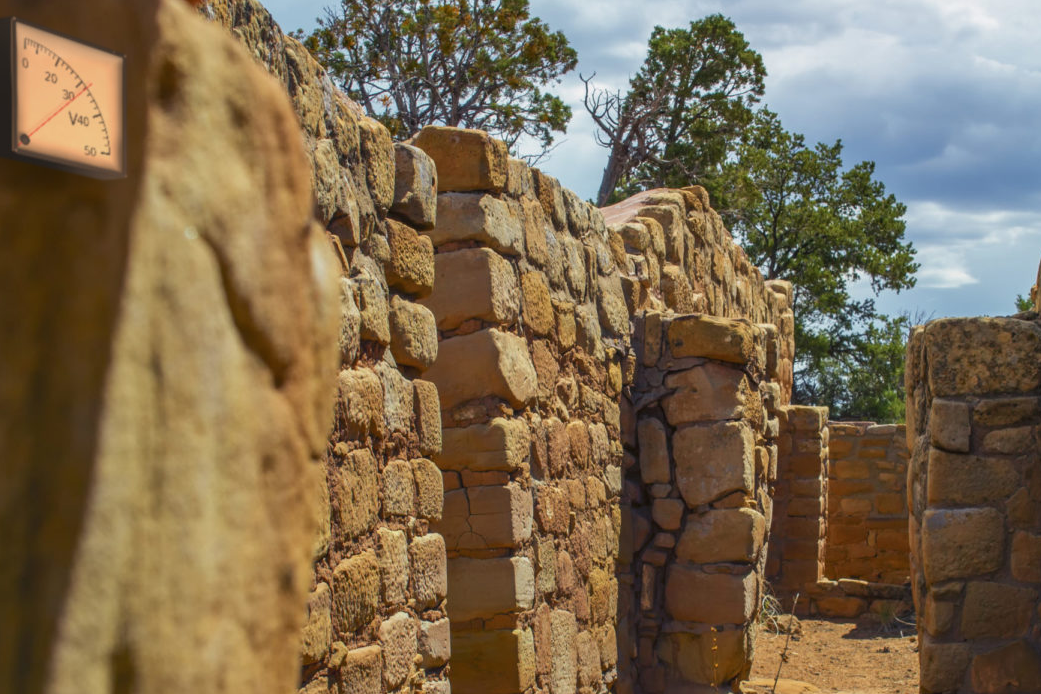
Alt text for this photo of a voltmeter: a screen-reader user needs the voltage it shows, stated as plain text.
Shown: 32 V
